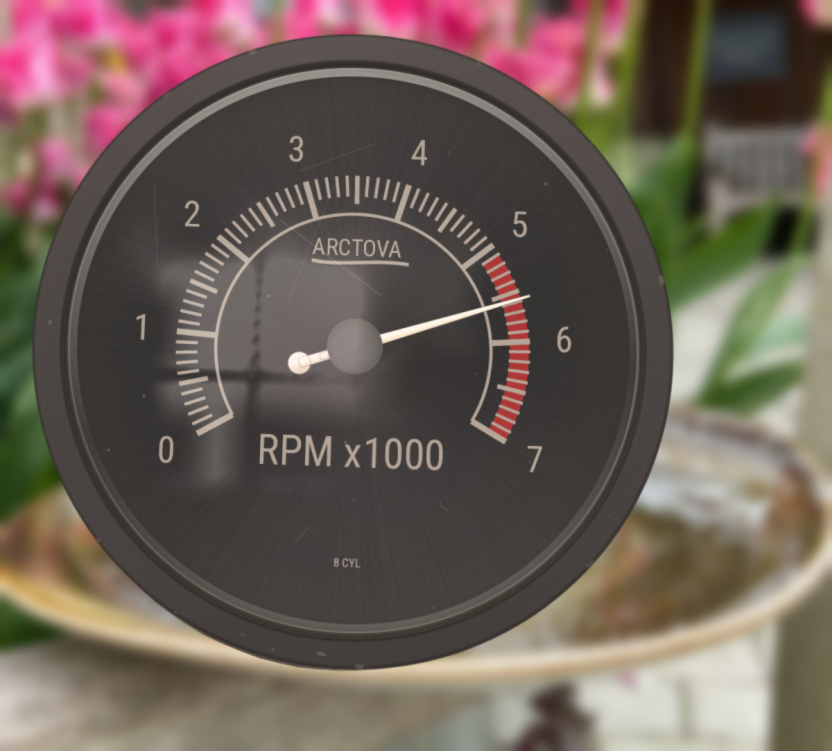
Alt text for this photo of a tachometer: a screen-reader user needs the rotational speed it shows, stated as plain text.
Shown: 5600 rpm
